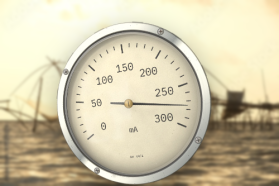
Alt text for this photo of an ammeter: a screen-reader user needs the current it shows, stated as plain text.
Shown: 275 mA
